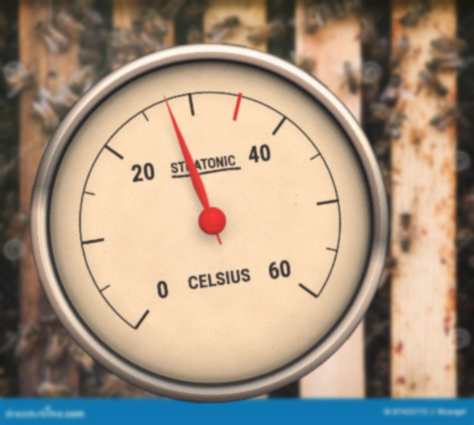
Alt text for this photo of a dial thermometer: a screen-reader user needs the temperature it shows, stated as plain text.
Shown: 27.5 °C
